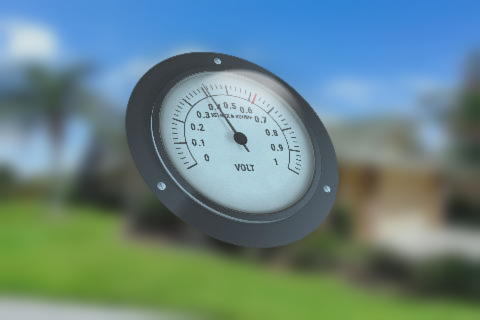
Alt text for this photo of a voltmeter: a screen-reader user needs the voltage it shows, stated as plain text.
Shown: 0.4 V
